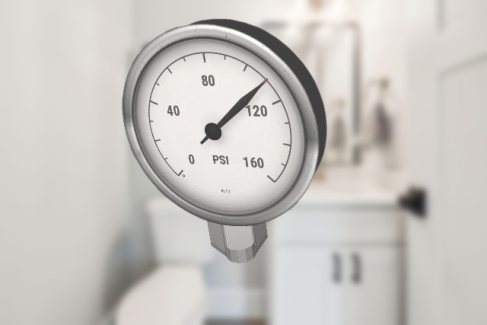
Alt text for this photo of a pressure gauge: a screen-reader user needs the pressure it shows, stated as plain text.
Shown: 110 psi
